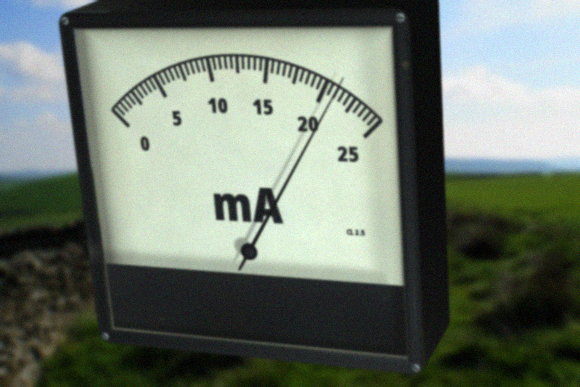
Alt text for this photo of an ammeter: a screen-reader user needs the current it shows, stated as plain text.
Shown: 21 mA
